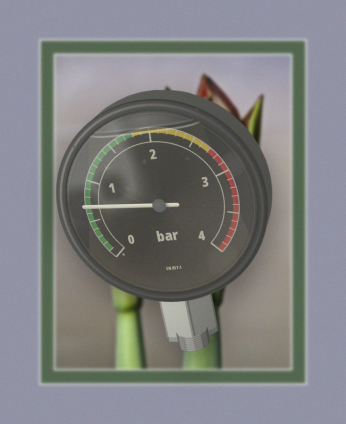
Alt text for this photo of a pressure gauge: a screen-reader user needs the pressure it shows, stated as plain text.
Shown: 0.7 bar
